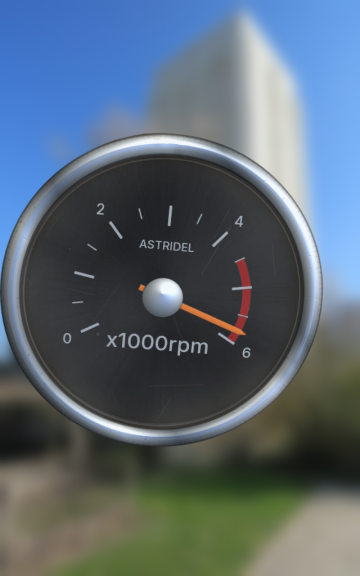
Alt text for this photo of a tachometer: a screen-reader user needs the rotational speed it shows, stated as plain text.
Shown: 5750 rpm
